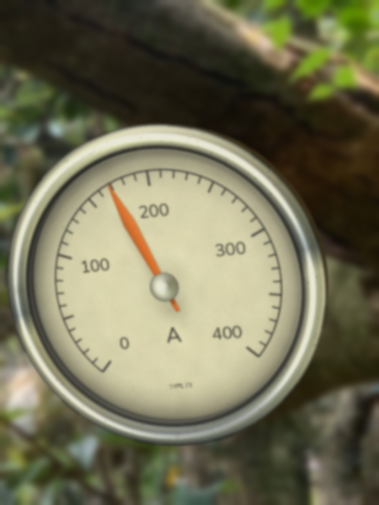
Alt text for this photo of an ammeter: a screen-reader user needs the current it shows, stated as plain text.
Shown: 170 A
